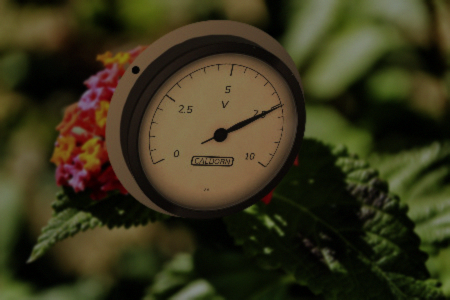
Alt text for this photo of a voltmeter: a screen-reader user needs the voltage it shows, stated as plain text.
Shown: 7.5 V
